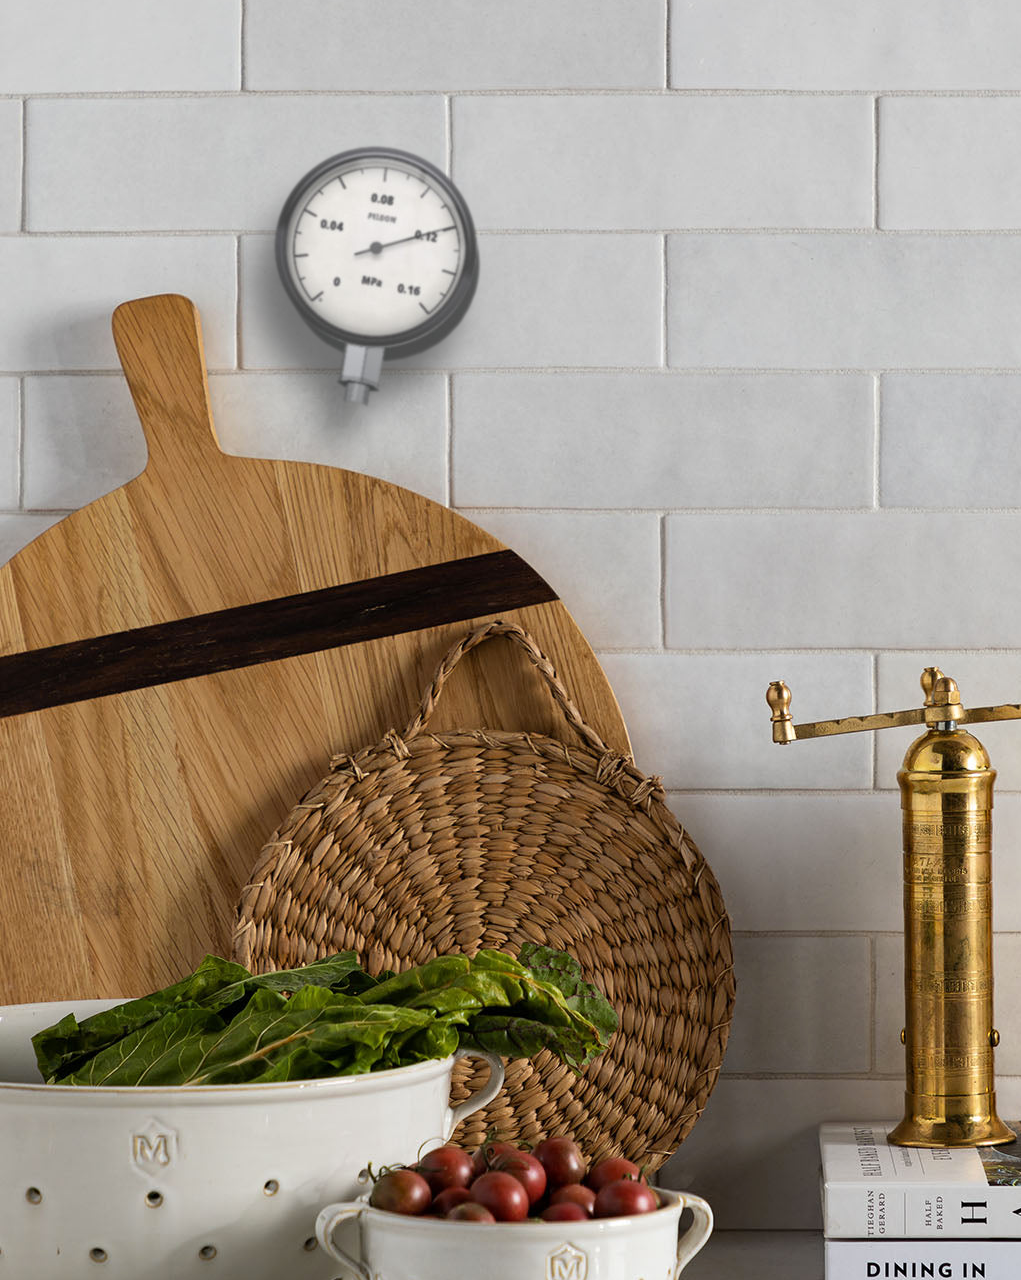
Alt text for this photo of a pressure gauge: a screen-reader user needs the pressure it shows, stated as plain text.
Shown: 0.12 MPa
